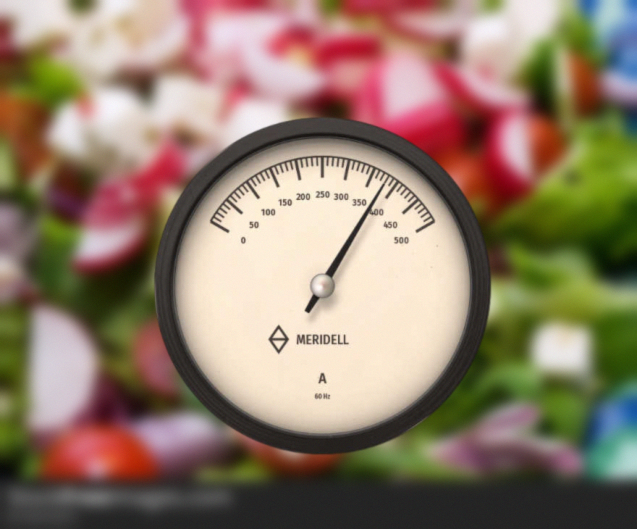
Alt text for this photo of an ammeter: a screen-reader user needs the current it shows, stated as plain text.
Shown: 380 A
